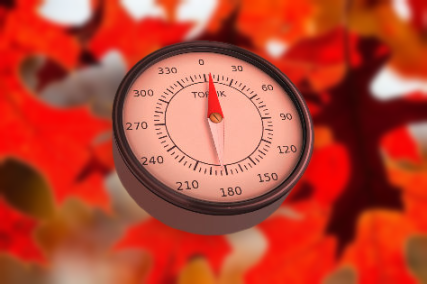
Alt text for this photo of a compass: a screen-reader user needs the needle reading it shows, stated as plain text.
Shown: 5 °
